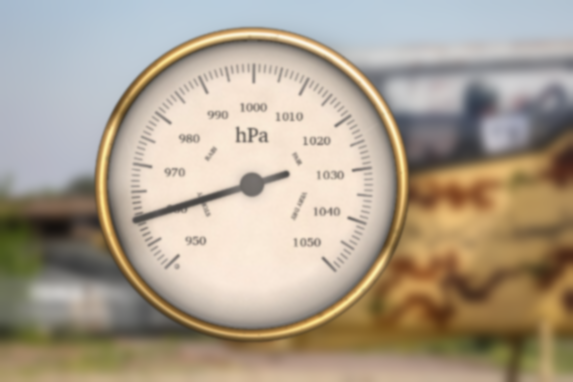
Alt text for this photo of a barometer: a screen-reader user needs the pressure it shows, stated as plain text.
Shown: 960 hPa
